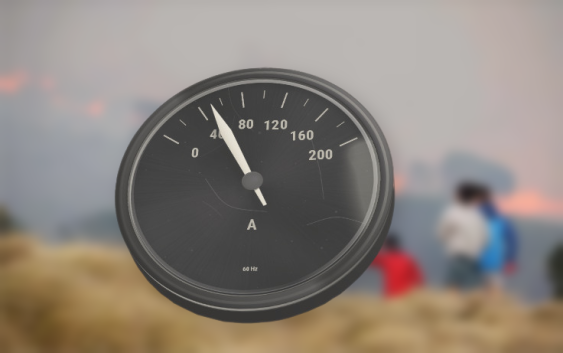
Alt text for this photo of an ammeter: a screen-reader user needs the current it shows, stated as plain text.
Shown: 50 A
